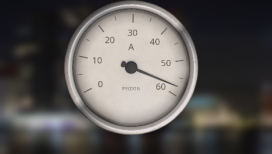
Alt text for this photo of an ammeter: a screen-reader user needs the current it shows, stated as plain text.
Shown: 57.5 A
